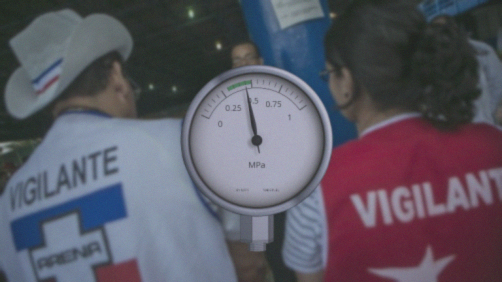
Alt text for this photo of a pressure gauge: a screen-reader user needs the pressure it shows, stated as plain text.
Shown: 0.45 MPa
